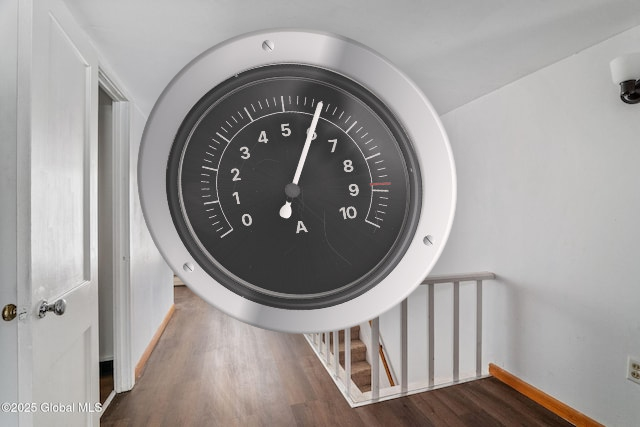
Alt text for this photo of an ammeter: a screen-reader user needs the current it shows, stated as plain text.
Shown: 6 A
